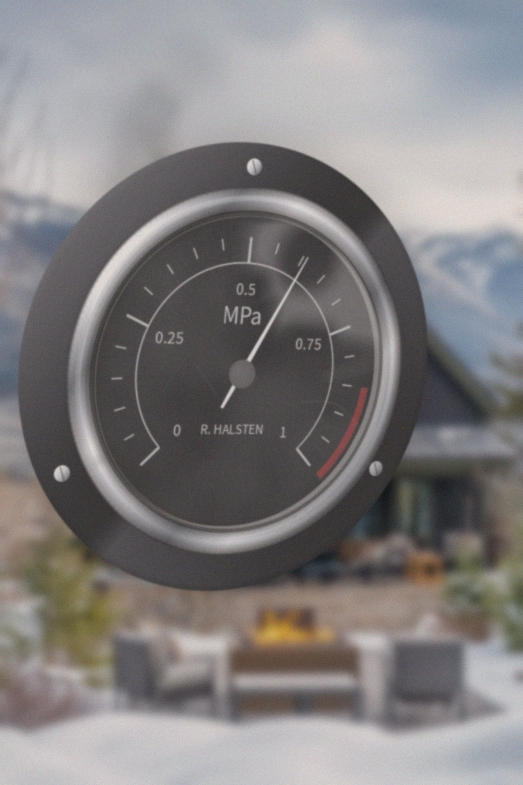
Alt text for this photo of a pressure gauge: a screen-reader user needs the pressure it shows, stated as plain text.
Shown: 0.6 MPa
